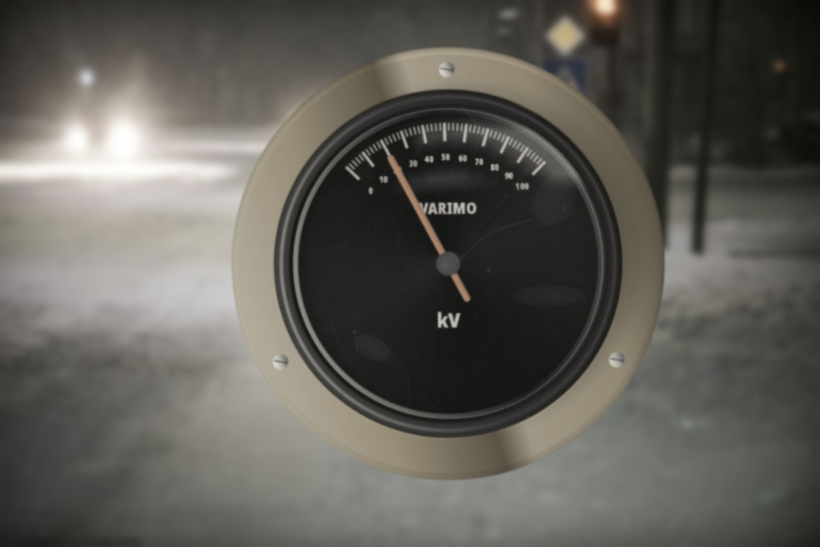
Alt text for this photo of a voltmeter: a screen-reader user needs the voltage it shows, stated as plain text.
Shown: 20 kV
